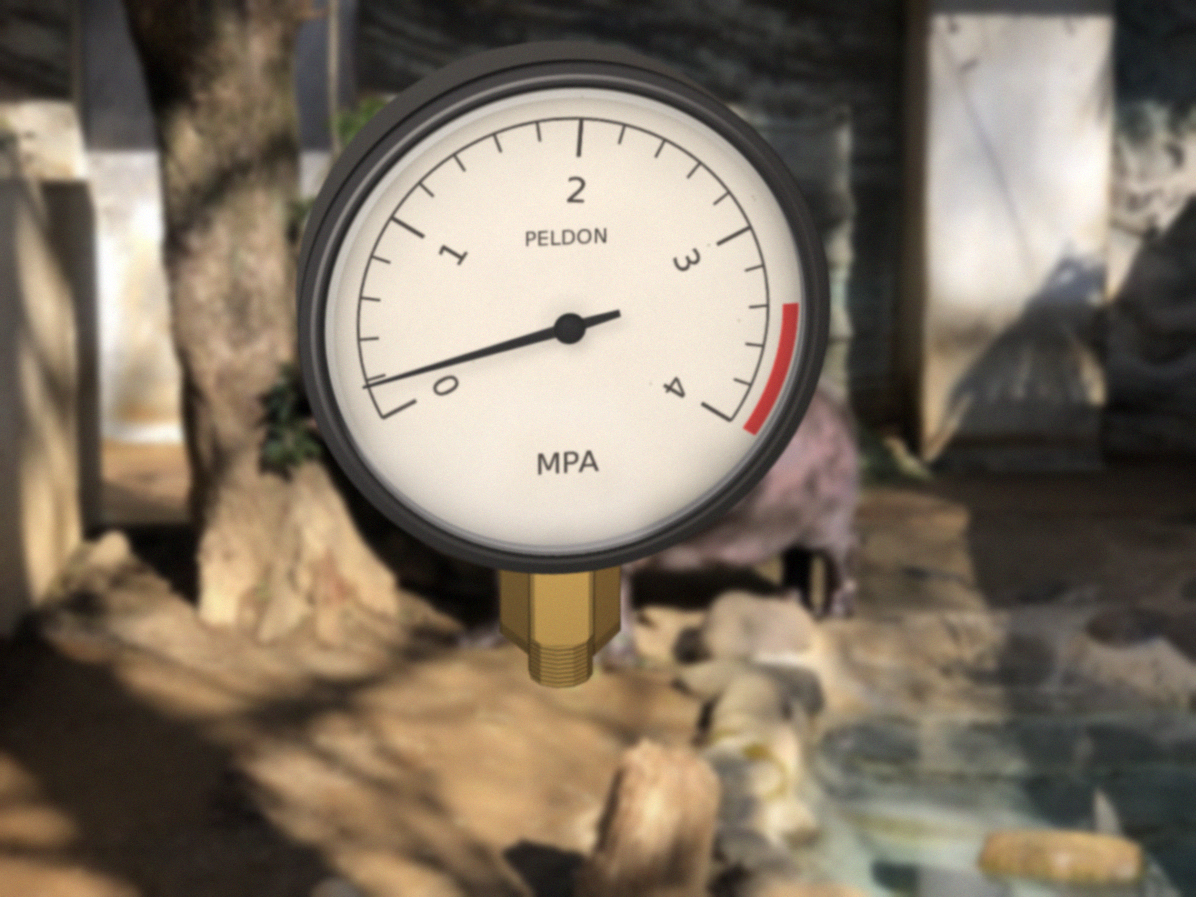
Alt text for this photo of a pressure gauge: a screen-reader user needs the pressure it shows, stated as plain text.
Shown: 0.2 MPa
